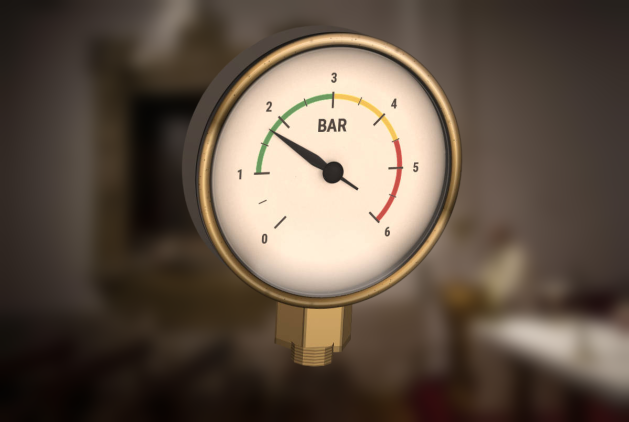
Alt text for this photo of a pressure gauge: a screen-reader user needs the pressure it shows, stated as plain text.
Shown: 1.75 bar
